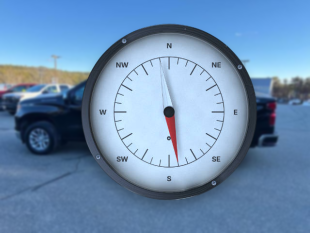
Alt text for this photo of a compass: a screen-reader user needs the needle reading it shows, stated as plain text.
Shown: 170 °
